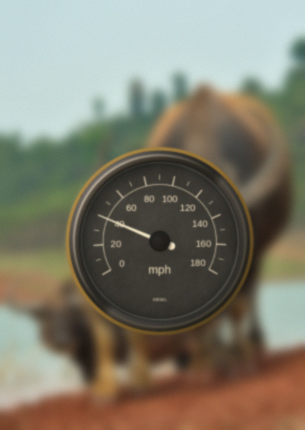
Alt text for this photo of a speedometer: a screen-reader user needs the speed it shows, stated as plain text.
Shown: 40 mph
